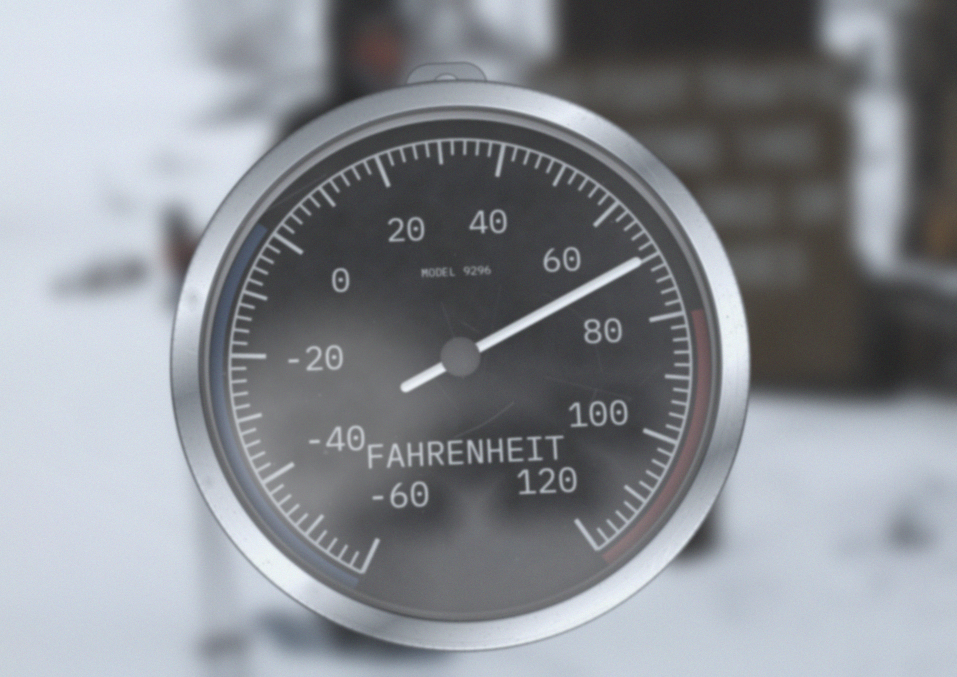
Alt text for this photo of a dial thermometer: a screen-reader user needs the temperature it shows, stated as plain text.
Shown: 70 °F
